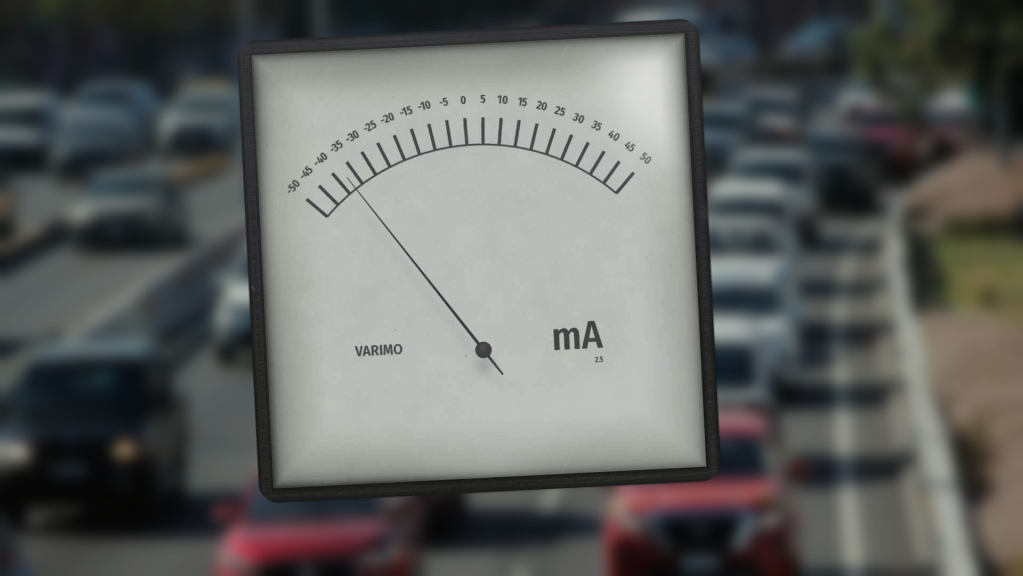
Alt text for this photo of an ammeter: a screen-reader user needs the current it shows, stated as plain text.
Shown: -37.5 mA
